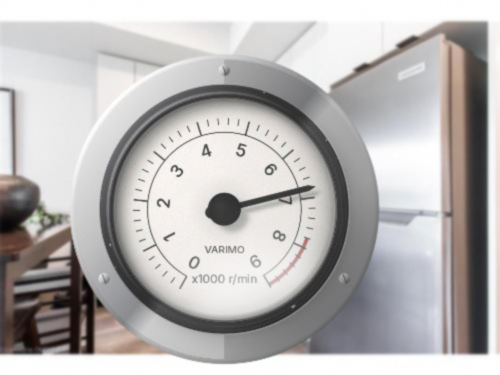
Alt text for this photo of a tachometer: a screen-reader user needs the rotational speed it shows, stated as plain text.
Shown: 6800 rpm
